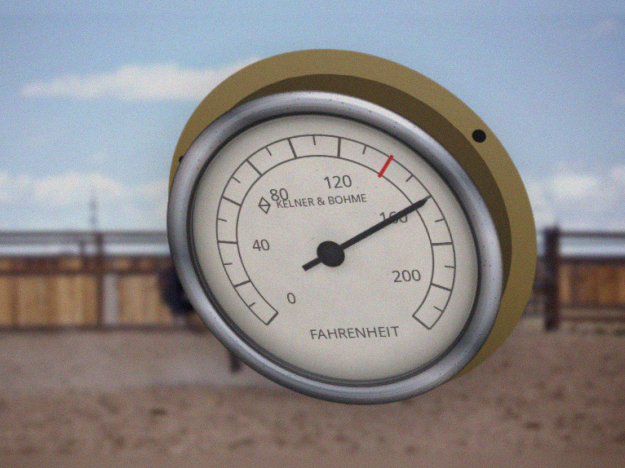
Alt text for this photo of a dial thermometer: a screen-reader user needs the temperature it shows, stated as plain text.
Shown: 160 °F
